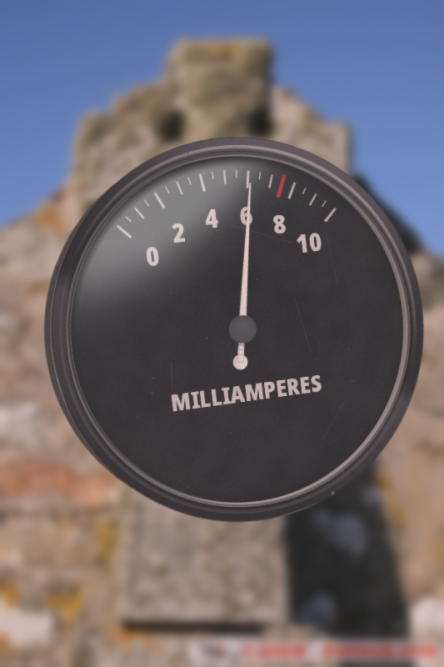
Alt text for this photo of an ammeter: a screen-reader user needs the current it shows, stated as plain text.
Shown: 6 mA
